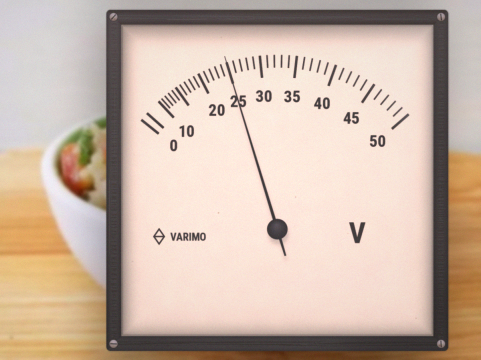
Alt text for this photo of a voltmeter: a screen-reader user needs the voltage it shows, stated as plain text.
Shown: 25 V
